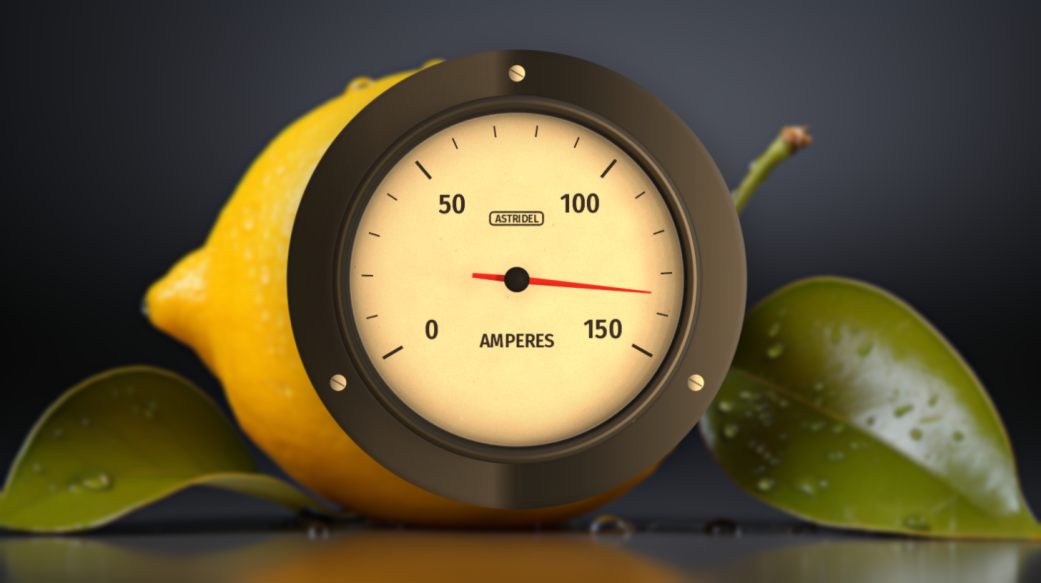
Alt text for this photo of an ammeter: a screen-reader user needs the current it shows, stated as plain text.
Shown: 135 A
